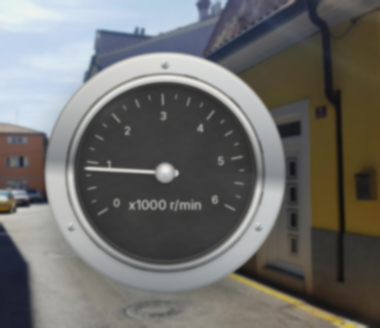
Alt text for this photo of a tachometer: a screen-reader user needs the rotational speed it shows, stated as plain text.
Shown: 875 rpm
